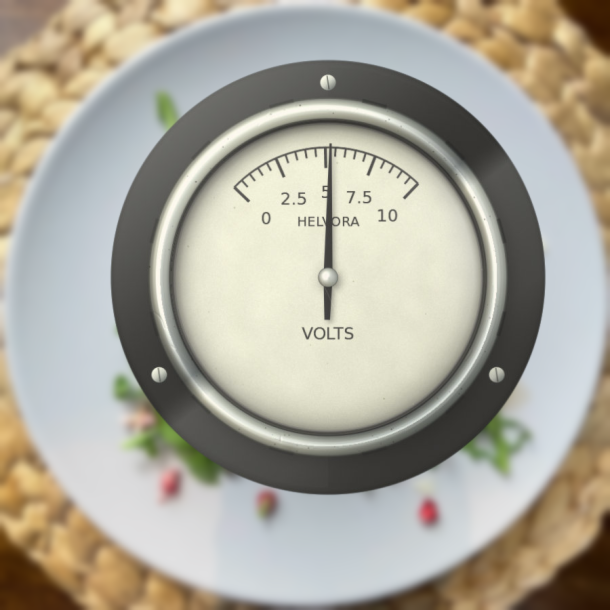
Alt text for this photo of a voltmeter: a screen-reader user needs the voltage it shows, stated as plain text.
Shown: 5.25 V
